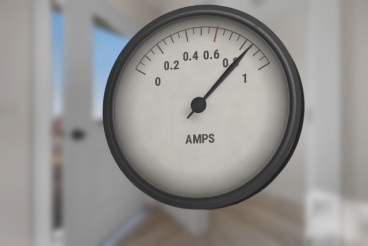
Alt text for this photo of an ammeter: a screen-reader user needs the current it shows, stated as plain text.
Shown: 0.85 A
